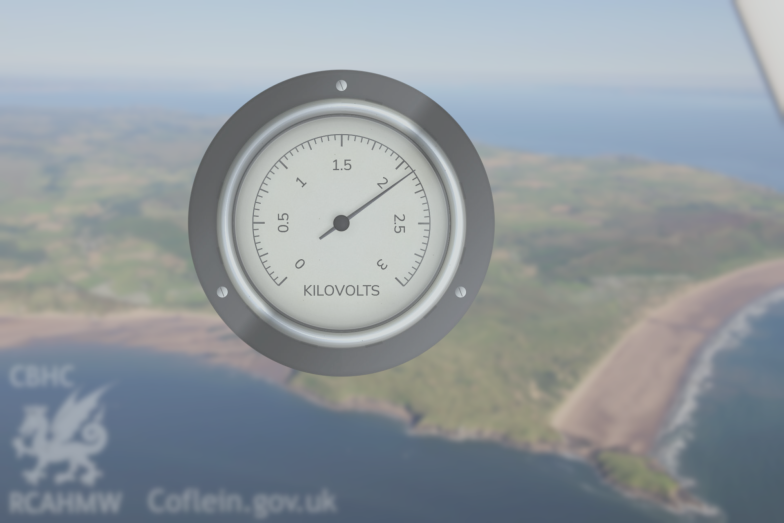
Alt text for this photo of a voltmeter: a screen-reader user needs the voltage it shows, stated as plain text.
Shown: 2.1 kV
